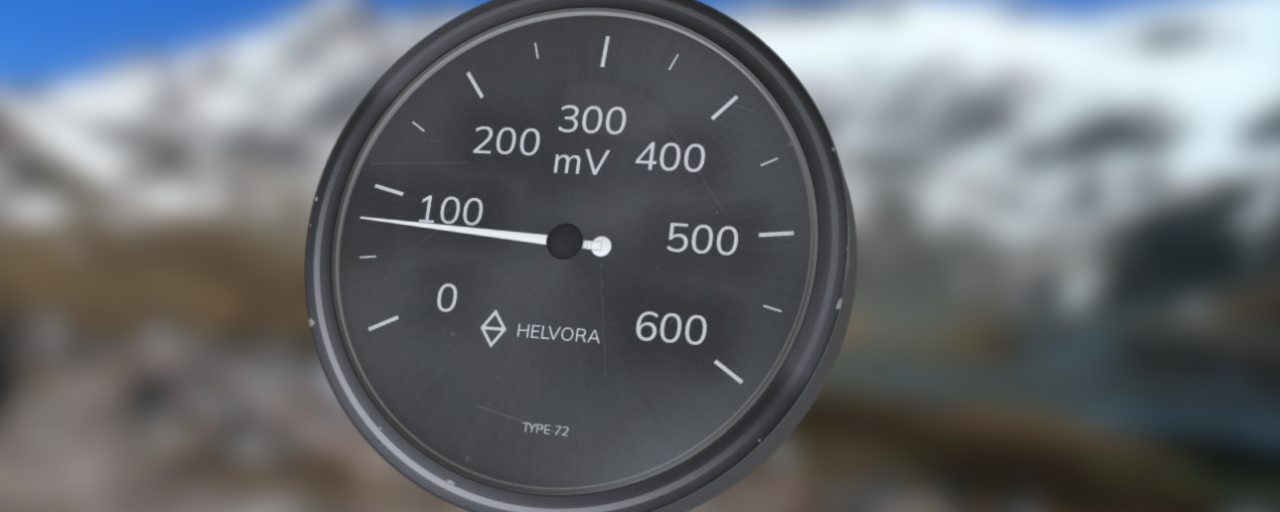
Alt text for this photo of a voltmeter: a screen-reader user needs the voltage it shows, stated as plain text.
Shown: 75 mV
